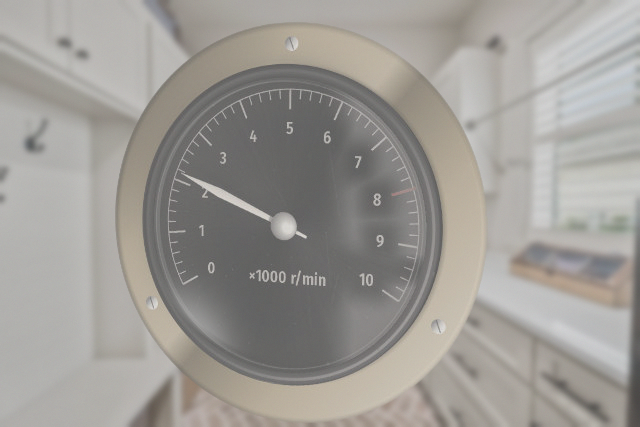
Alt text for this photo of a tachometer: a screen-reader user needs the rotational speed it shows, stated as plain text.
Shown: 2200 rpm
